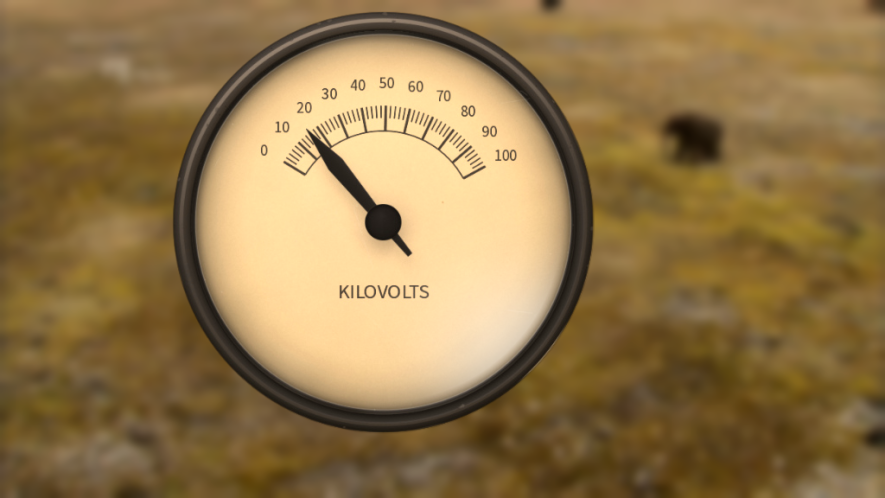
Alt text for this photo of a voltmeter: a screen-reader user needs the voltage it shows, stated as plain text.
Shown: 16 kV
